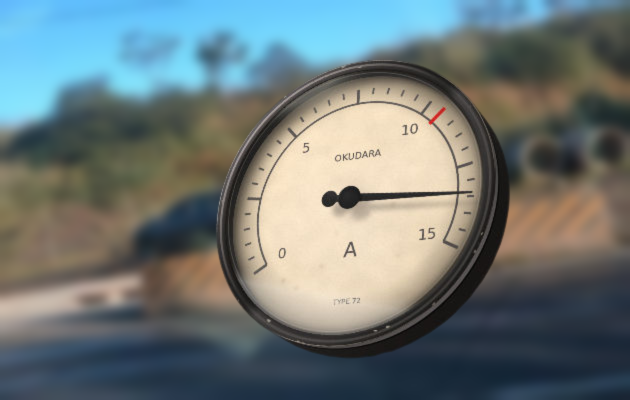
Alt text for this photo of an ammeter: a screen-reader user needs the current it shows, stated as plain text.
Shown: 13.5 A
